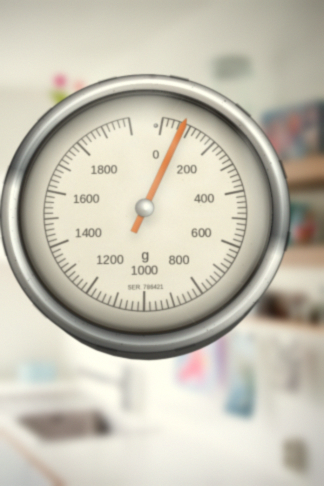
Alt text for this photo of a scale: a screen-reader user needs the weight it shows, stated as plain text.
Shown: 80 g
